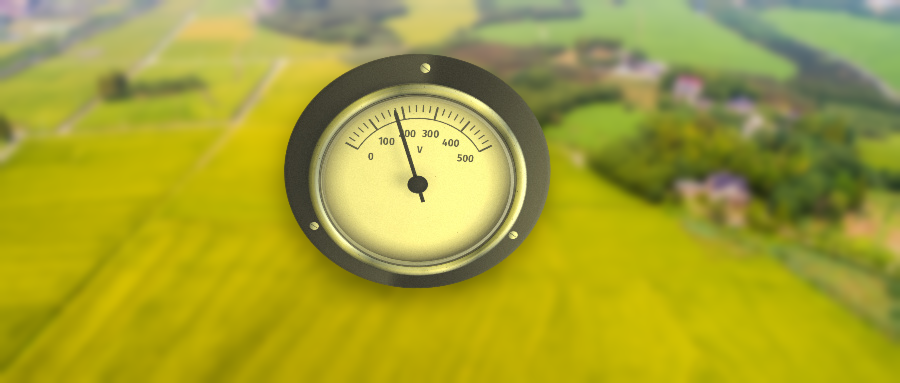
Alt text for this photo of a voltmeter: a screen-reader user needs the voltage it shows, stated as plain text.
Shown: 180 V
